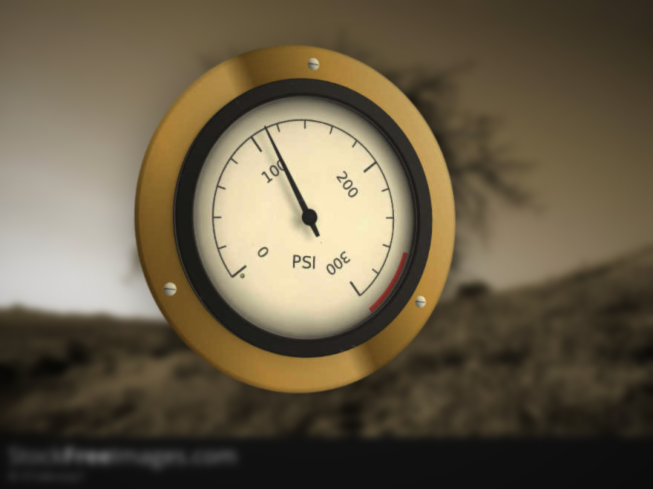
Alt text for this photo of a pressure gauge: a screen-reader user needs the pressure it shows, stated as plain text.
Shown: 110 psi
